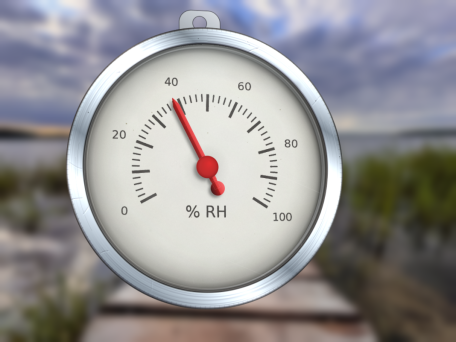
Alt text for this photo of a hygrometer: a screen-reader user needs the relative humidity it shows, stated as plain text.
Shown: 38 %
